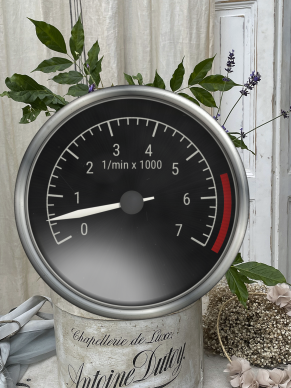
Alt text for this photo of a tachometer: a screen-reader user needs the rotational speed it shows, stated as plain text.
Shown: 500 rpm
